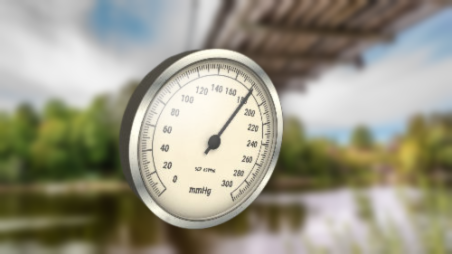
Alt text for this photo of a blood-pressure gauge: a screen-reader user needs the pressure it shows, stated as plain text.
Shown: 180 mmHg
